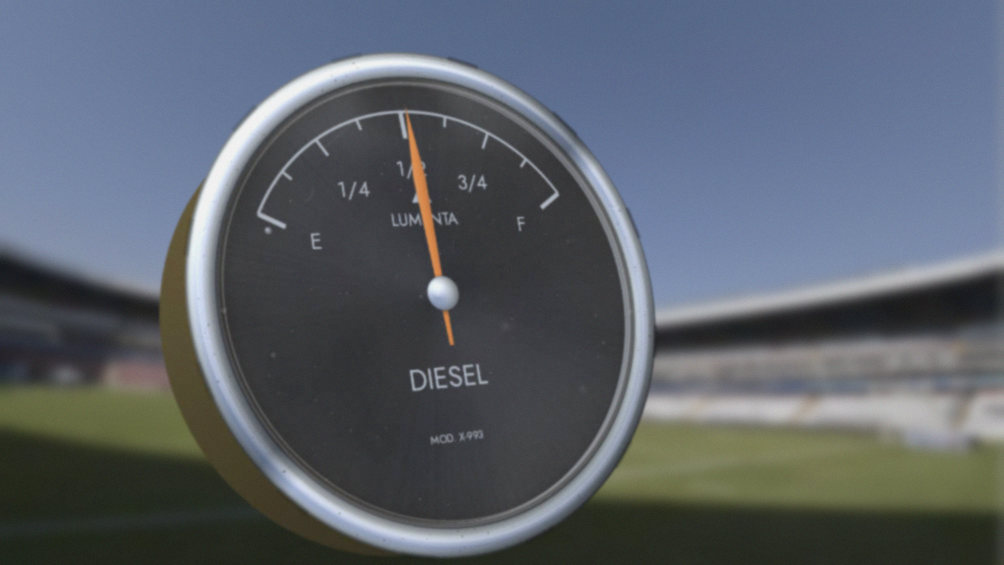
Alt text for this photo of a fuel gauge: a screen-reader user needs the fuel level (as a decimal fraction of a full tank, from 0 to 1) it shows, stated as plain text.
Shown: 0.5
